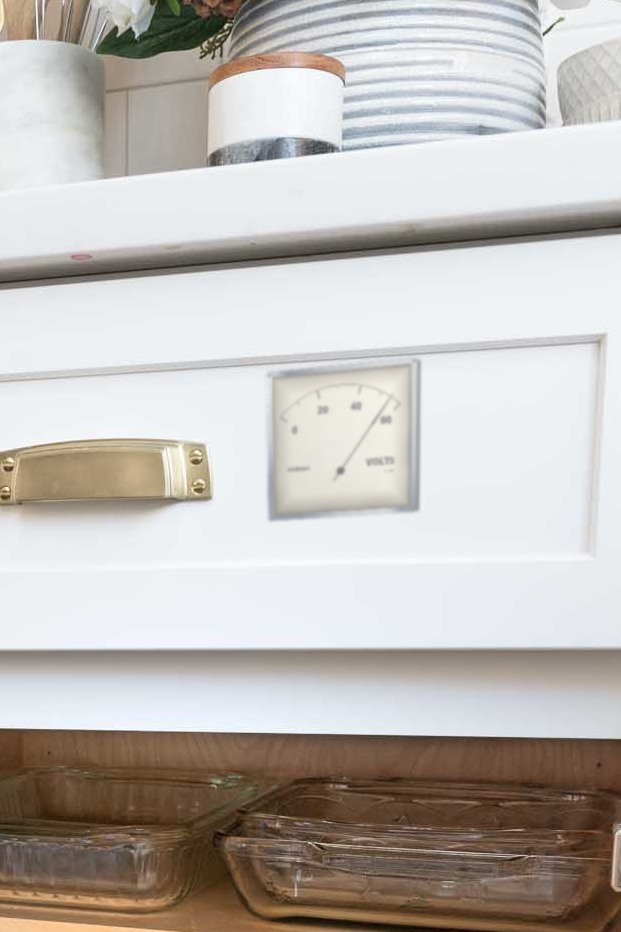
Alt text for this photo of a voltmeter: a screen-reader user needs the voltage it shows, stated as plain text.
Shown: 55 V
